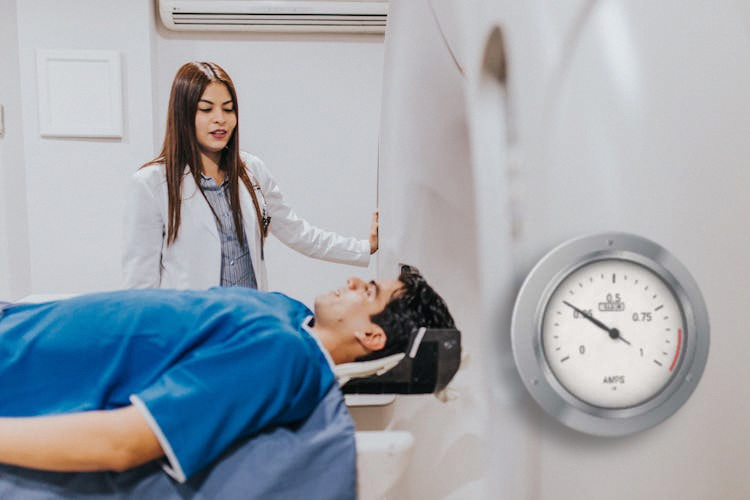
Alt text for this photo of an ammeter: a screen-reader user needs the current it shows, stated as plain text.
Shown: 0.25 A
